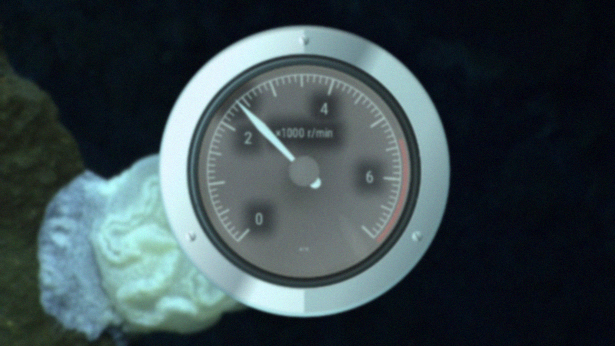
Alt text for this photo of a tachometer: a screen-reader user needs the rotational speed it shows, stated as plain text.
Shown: 2400 rpm
